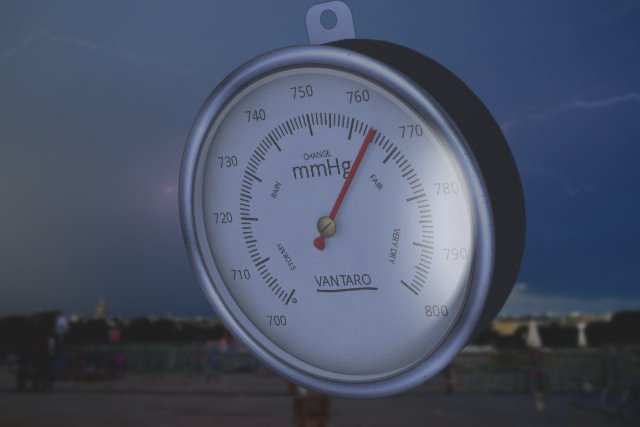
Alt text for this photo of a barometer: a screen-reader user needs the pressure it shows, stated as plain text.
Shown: 765 mmHg
